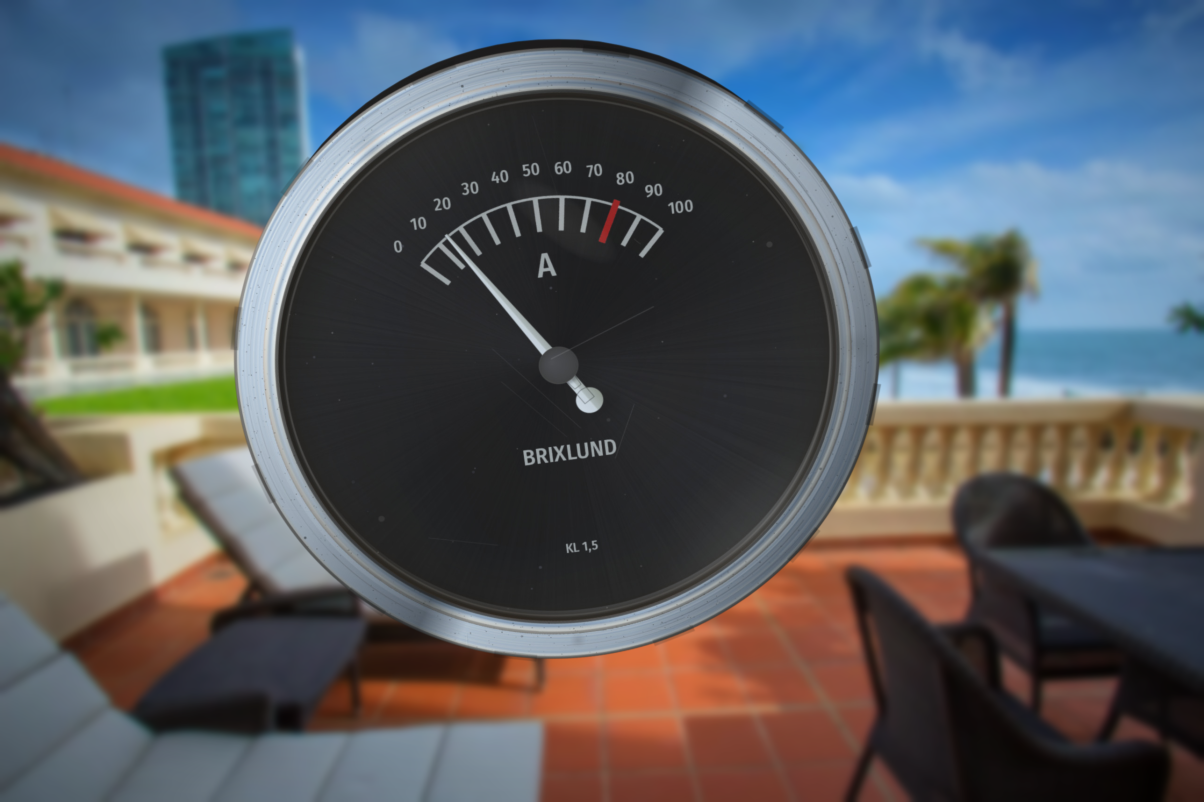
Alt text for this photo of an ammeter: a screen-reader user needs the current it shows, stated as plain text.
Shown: 15 A
